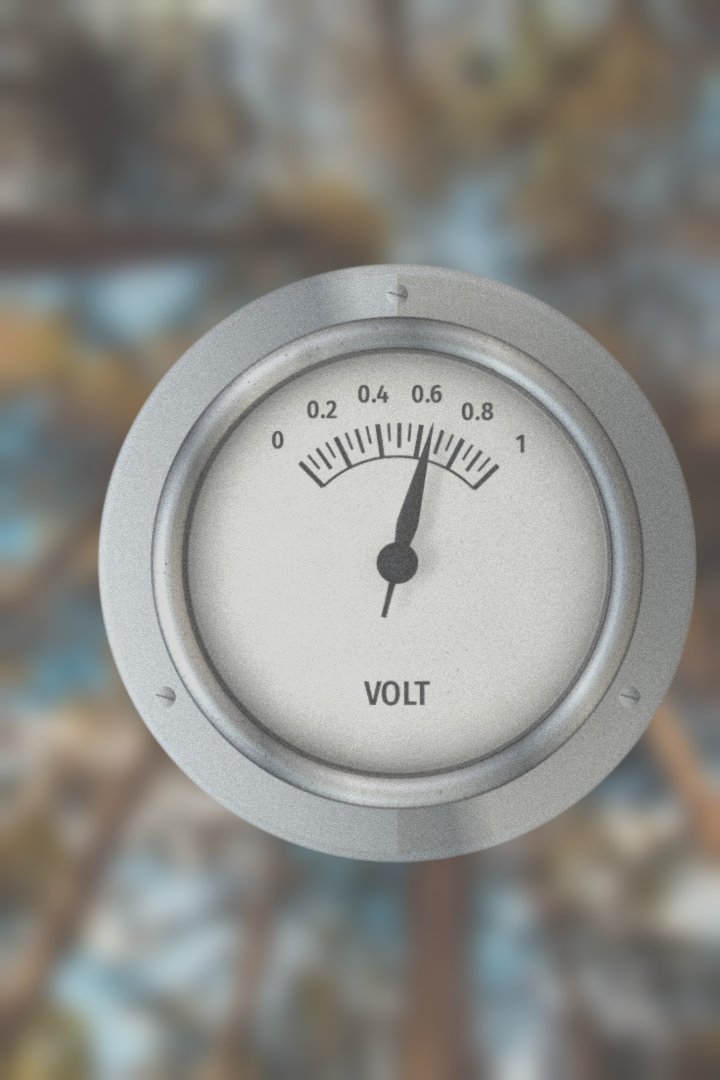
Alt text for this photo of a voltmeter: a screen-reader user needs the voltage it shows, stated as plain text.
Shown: 0.65 V
